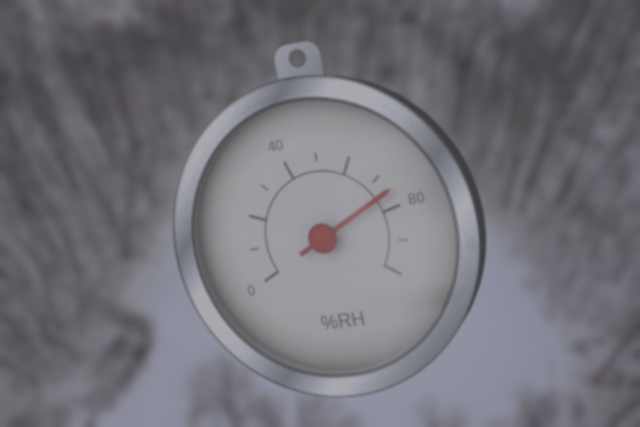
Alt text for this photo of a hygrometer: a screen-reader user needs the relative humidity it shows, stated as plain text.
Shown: 75 %
